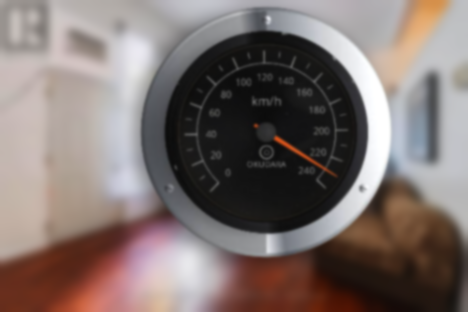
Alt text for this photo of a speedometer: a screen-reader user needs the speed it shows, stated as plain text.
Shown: 230 km/h
